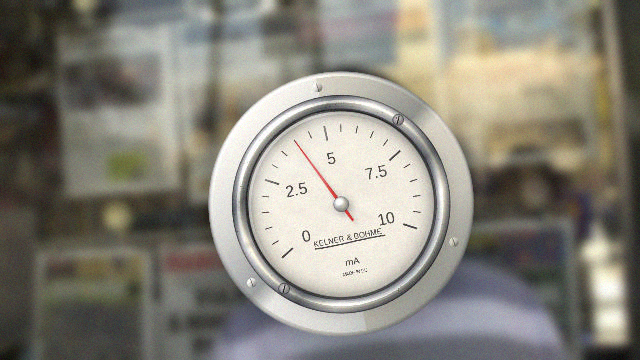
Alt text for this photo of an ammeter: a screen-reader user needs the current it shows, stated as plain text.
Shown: 4 mA
